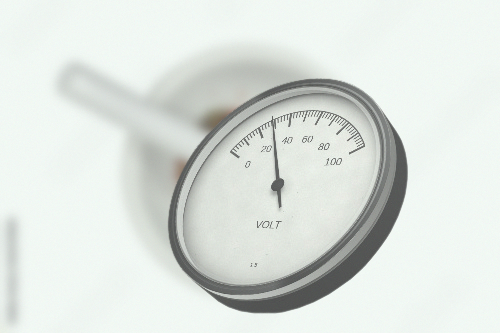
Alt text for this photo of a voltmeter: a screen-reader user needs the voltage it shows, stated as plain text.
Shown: 30 V
